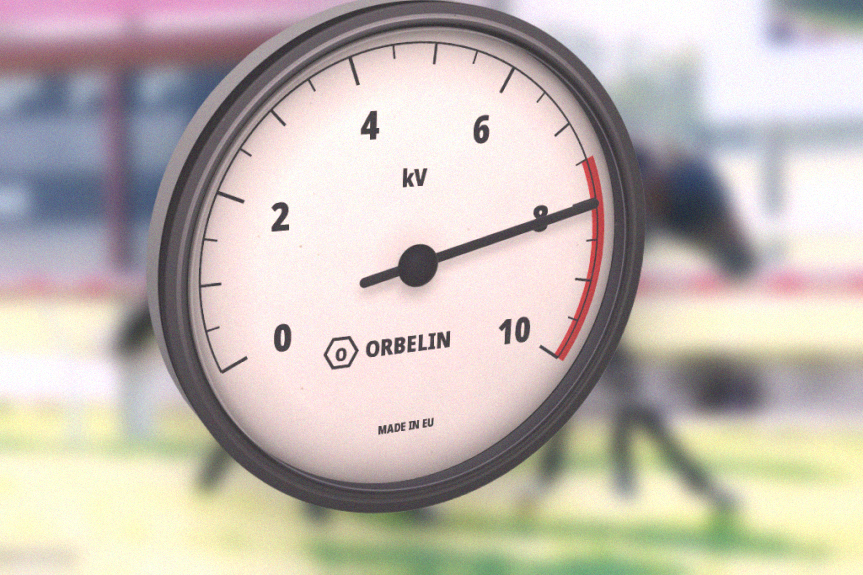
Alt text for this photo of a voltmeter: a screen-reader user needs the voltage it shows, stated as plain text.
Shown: 8 kV
